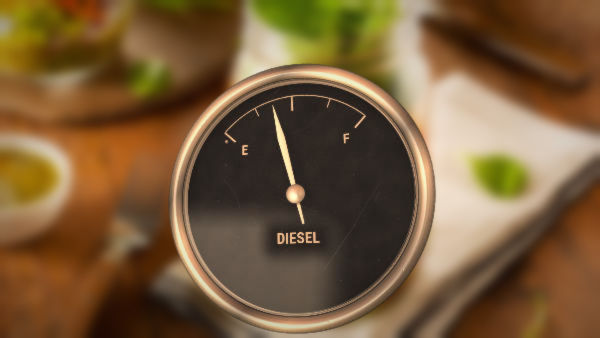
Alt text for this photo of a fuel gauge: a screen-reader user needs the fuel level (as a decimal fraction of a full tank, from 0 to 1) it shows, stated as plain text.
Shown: 0.375
